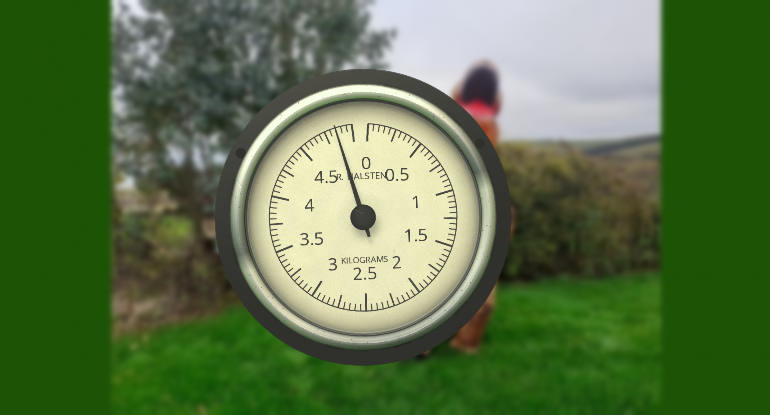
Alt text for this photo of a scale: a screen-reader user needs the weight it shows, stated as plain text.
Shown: 4.85 kg
